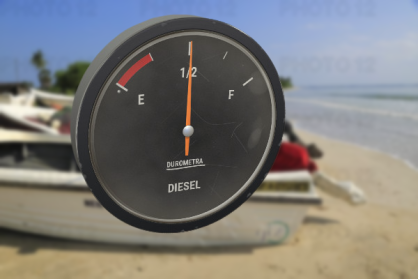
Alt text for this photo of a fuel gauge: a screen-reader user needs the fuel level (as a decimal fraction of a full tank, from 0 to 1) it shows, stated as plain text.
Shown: 0.5
